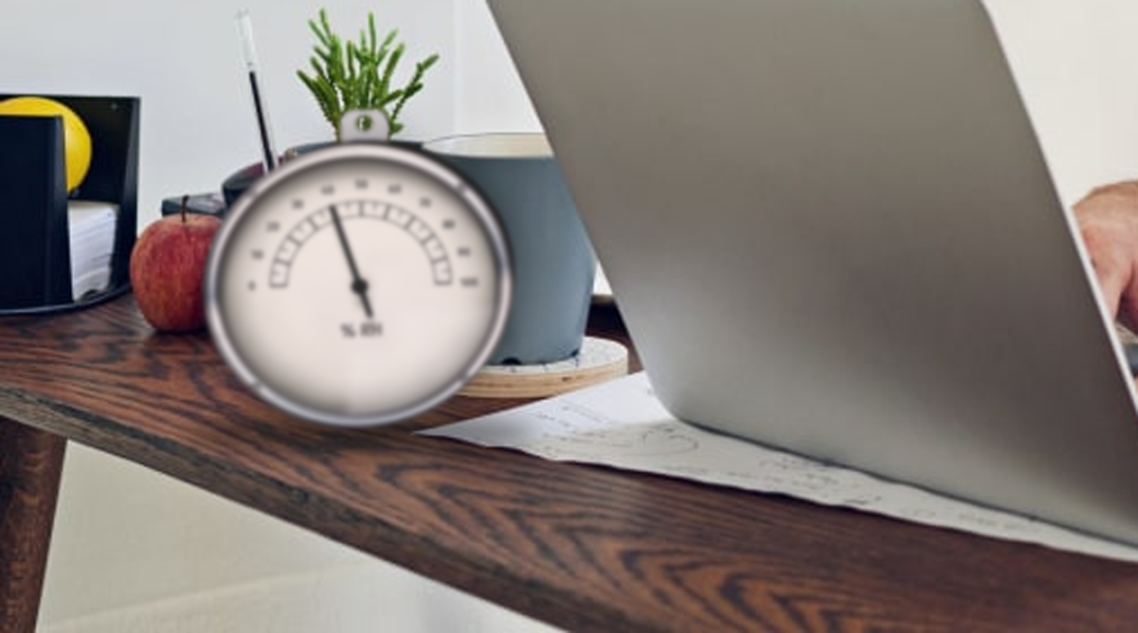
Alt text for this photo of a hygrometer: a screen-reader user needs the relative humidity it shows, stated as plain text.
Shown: 40 %
